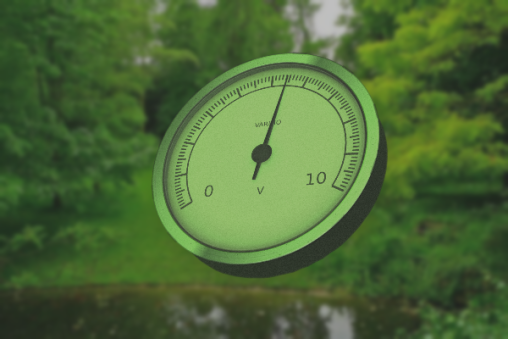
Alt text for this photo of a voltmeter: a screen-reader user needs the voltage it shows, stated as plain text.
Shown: 5.5 V
